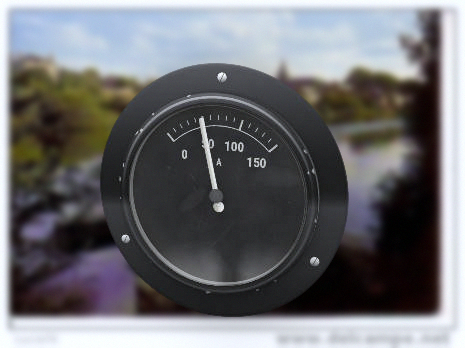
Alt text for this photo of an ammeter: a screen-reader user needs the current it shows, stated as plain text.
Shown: 50 A
